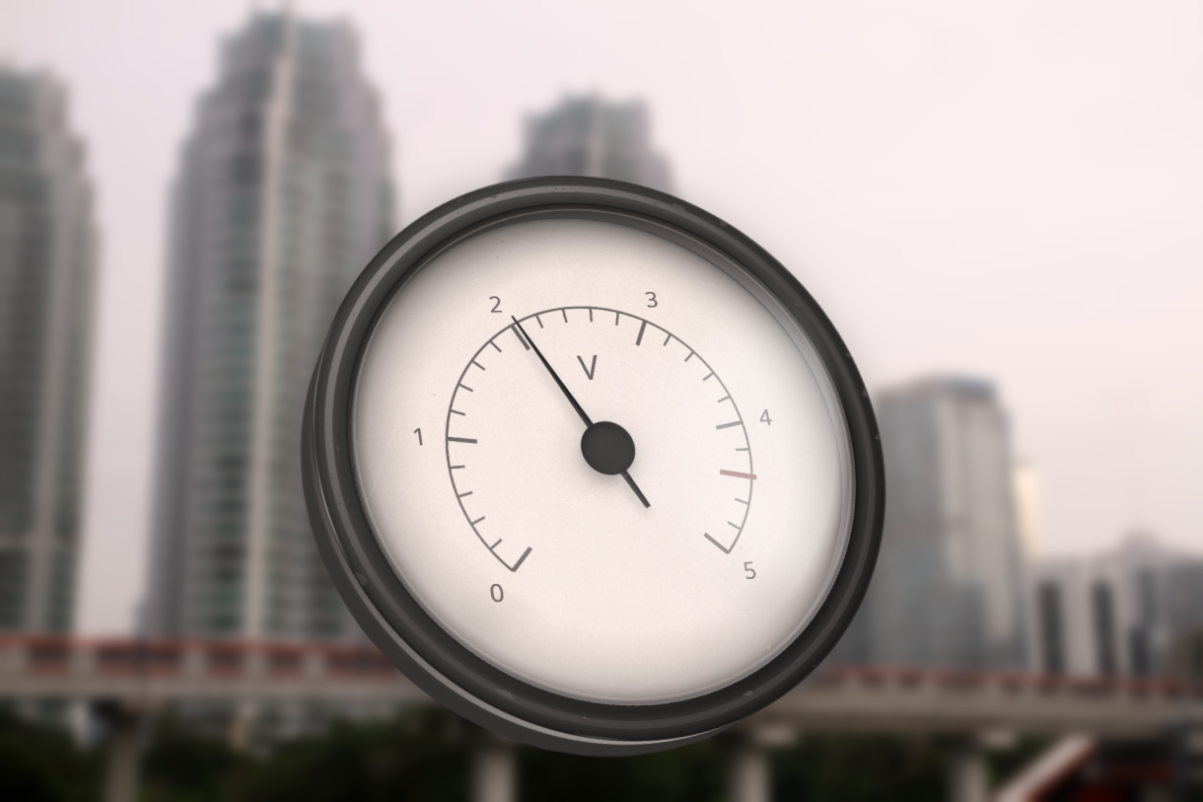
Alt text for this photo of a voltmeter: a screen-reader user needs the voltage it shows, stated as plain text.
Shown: 2 V
